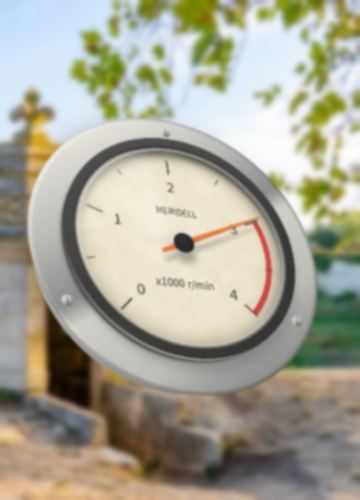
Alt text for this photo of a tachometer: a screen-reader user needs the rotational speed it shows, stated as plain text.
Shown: 3000 rpm
